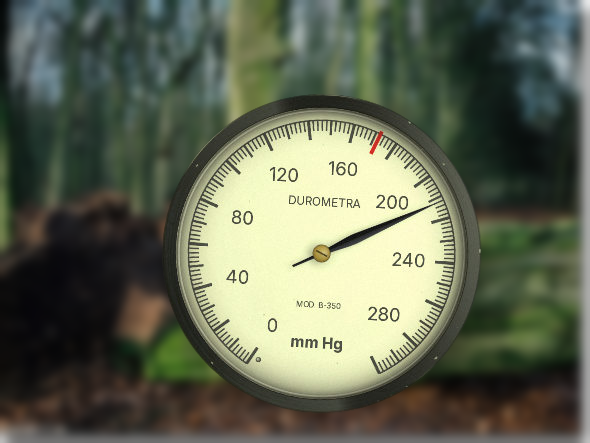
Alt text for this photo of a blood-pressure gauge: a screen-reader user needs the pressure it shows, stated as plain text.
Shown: 212 mmHg
